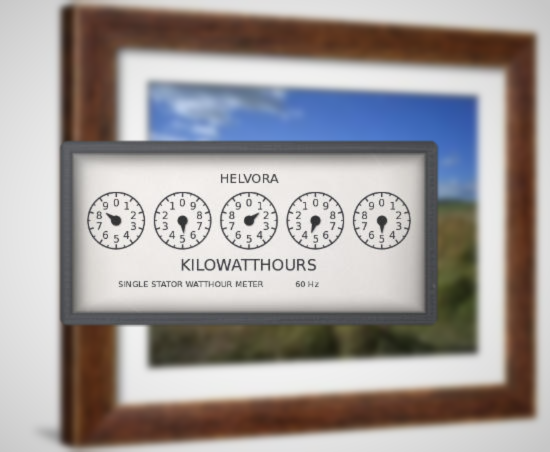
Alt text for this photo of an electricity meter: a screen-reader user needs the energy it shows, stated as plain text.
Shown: 85145 kWh
